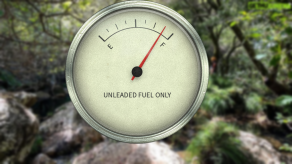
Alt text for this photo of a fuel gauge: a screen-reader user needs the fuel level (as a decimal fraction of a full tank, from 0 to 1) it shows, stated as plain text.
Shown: 0.875
